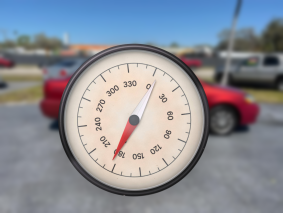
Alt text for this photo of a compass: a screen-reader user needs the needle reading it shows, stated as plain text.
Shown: 185 °
